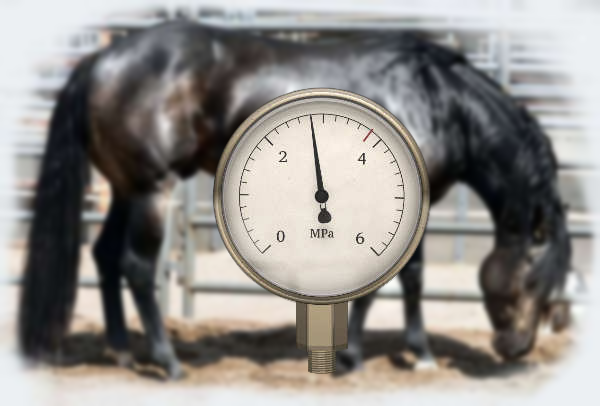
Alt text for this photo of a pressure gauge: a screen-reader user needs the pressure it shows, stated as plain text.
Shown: 2.8 MPa
